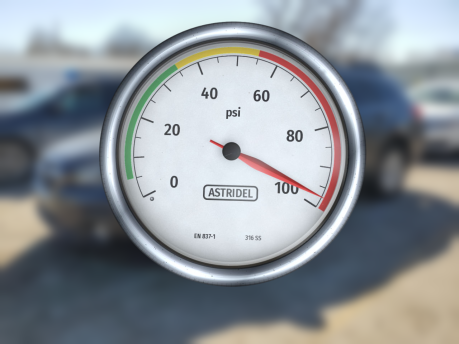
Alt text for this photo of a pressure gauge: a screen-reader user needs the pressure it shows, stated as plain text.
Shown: 97.5 psi
